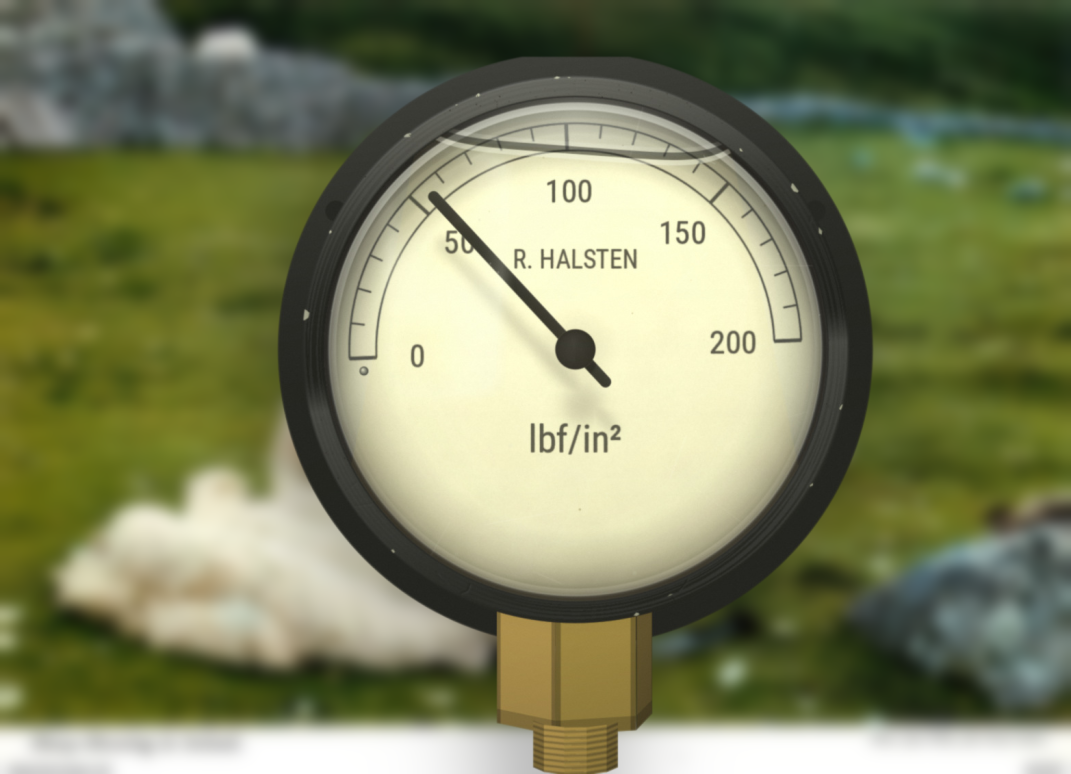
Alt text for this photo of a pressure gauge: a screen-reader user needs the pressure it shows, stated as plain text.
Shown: 55 psi
